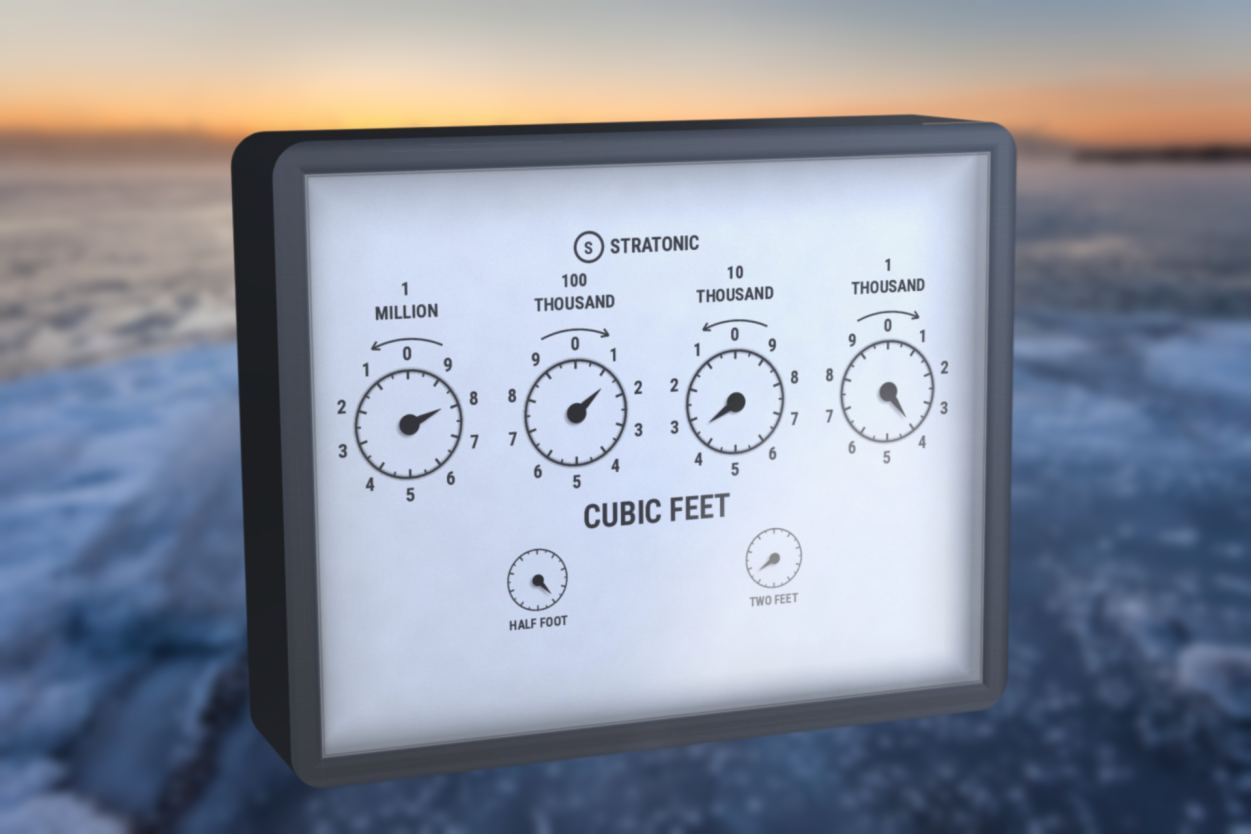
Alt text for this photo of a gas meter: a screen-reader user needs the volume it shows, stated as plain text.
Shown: 813400 ft³
